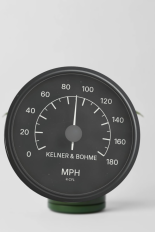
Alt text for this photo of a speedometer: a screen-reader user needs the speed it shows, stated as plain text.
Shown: 90 mph
